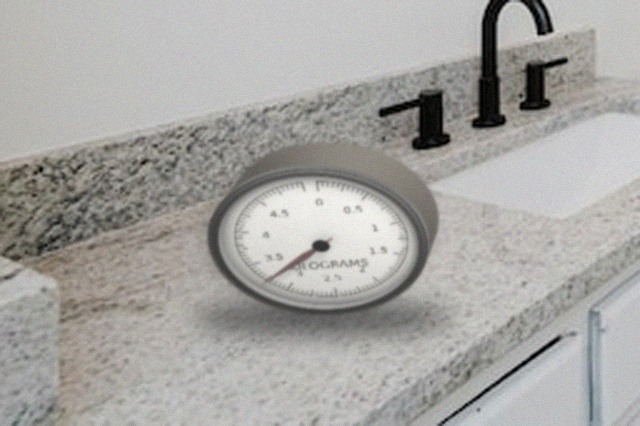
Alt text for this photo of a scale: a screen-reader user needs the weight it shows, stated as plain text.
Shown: 3.25 kg
